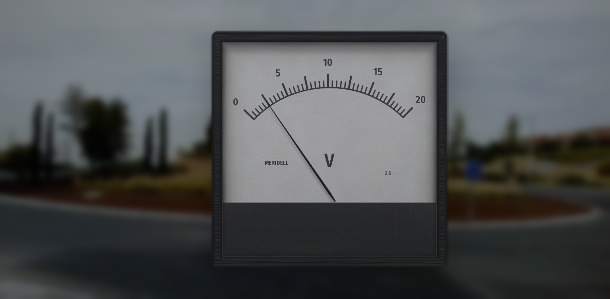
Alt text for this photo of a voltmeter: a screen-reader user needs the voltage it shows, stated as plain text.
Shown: 2.5 V
